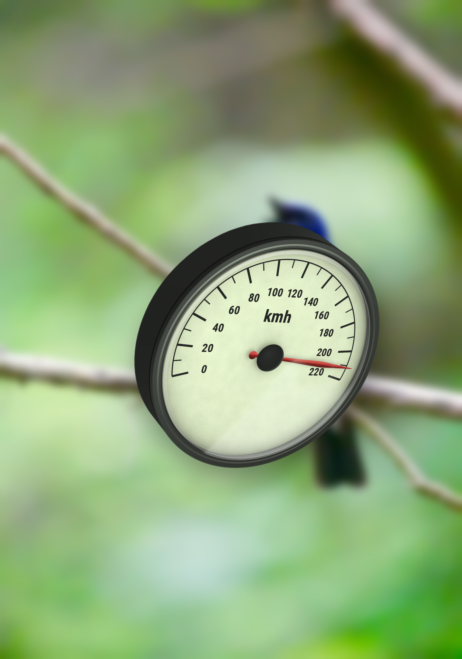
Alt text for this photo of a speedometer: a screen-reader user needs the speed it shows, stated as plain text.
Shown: 210 km/h
